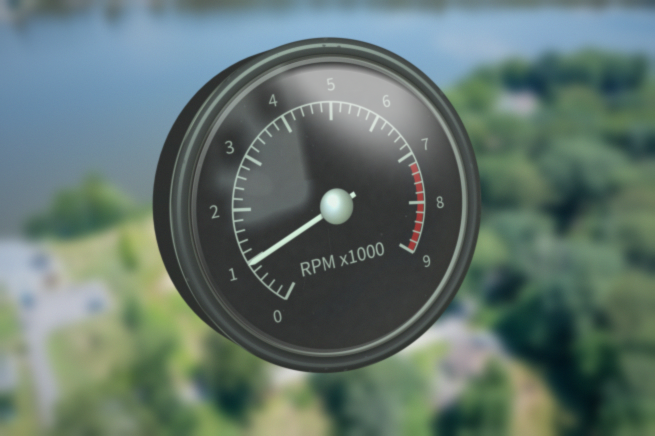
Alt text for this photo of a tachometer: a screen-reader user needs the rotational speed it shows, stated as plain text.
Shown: 1000 rpm
